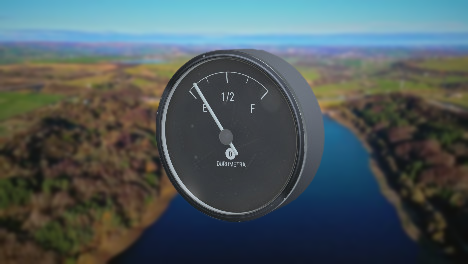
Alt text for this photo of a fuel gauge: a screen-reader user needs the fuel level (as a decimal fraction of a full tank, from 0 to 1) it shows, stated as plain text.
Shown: 0.125
